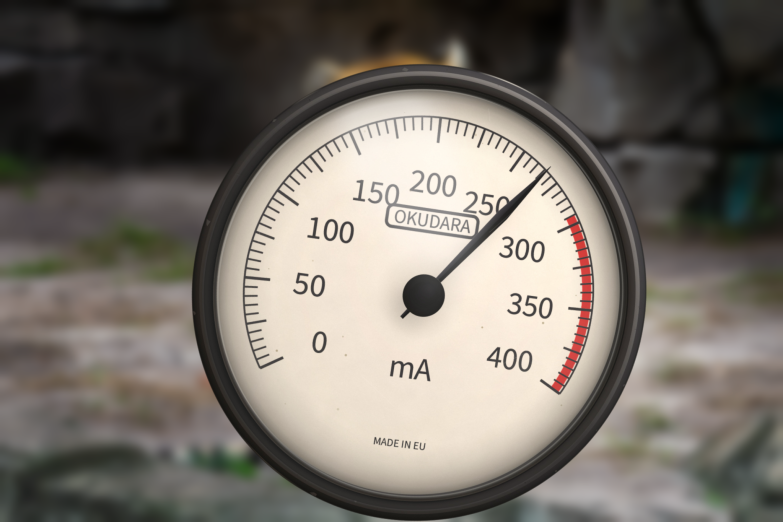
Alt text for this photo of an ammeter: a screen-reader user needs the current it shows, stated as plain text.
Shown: 265 mA
